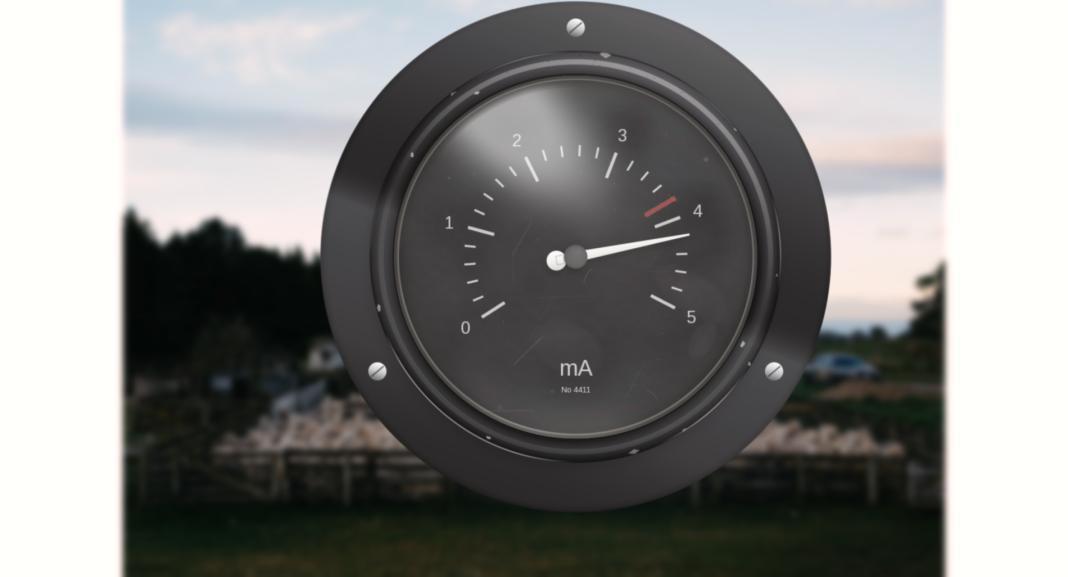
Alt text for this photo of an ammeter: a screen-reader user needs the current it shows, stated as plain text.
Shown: 4.2 mA
